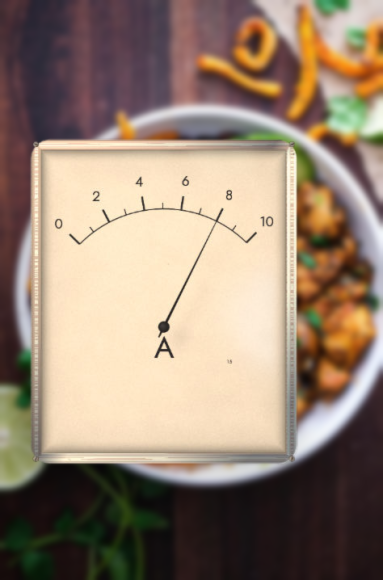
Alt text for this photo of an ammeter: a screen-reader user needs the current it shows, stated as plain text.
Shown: 8 A
